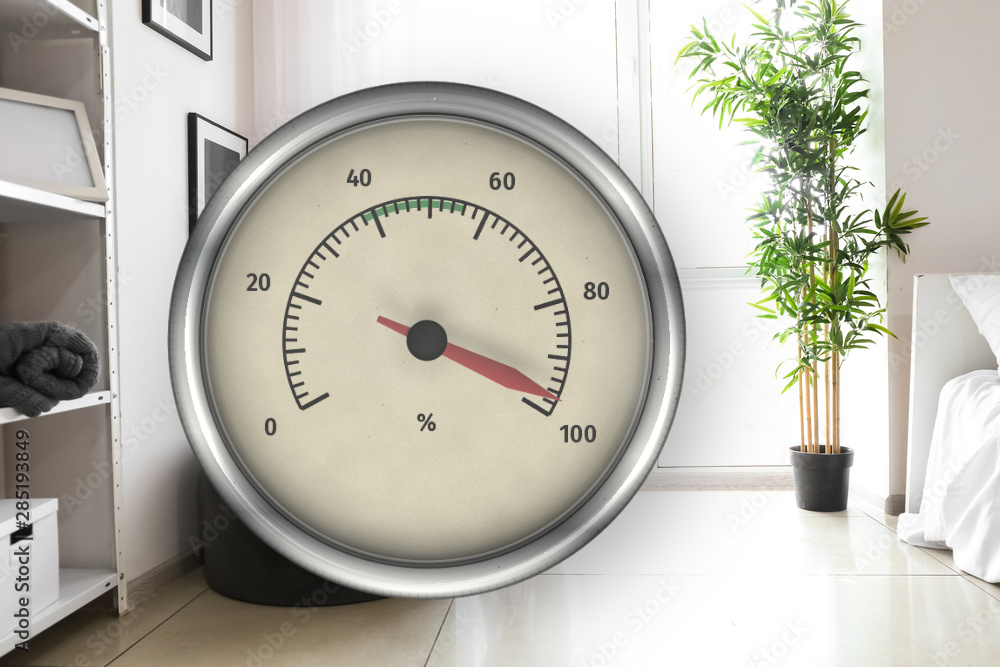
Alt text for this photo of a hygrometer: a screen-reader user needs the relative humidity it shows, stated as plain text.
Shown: 97 %
